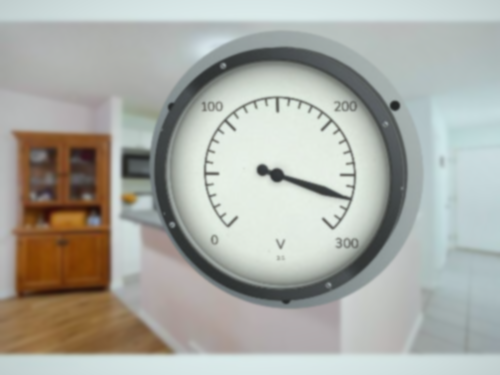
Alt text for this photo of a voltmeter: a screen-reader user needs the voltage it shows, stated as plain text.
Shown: 270 V
